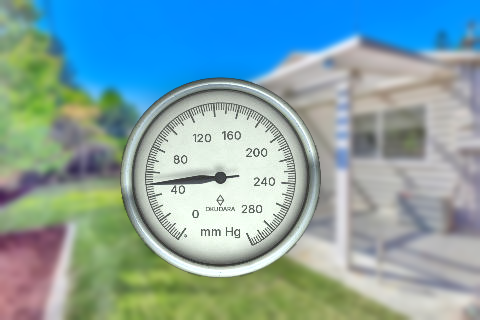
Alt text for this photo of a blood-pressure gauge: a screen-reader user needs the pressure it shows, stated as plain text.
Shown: 50 mmHg
